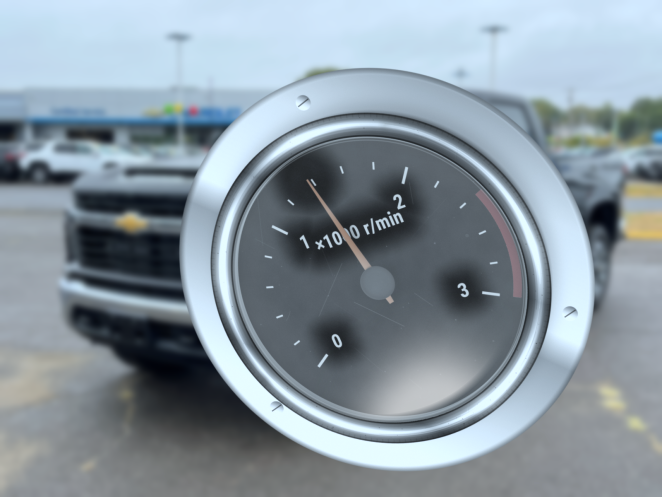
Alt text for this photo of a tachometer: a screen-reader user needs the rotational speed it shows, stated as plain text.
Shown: 1400 rpm
